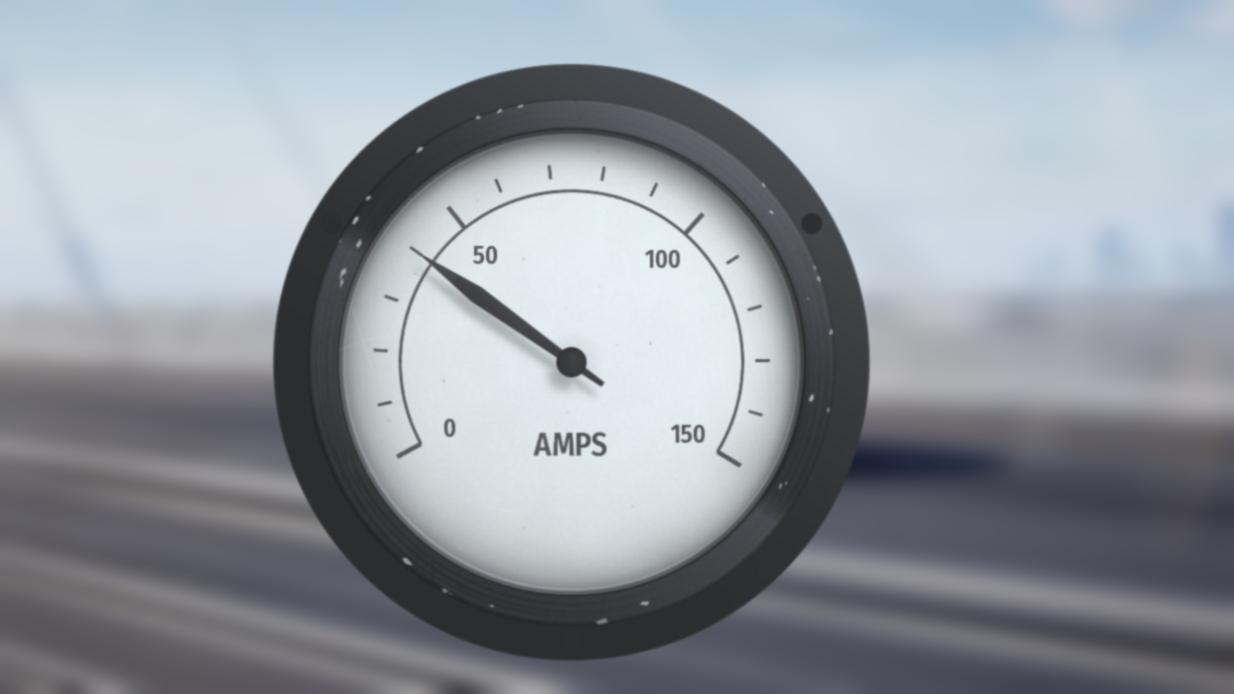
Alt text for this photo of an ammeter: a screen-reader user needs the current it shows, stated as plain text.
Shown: 40 A
